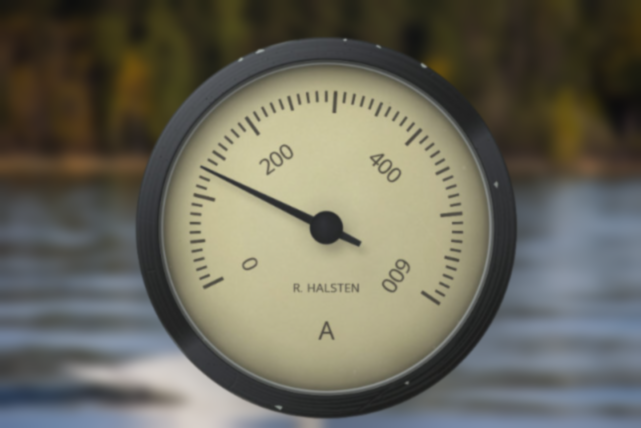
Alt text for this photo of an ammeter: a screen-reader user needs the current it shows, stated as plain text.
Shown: 130 A
